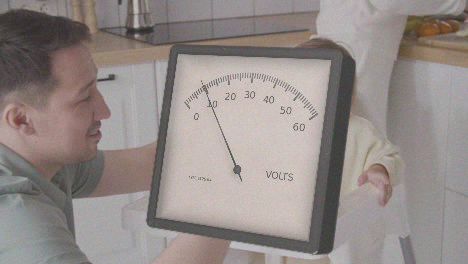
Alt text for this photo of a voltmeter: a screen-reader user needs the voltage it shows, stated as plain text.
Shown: 10 V
